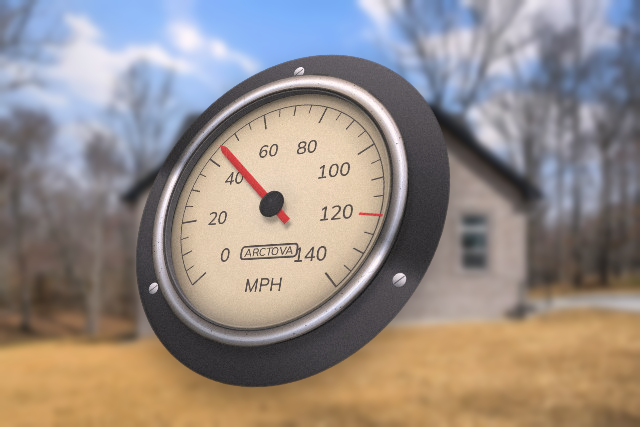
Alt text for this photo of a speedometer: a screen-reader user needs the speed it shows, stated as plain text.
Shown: 45 mph
